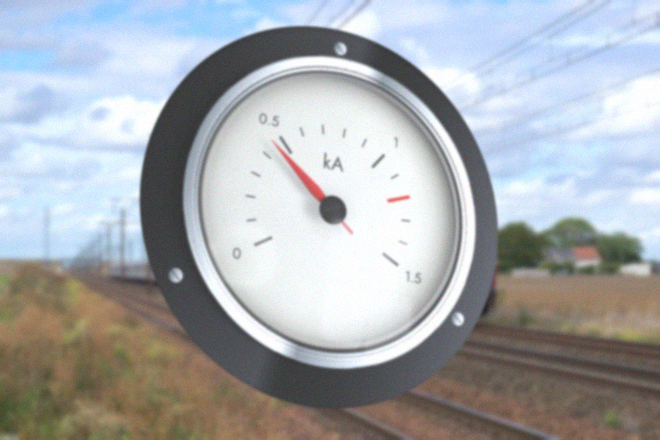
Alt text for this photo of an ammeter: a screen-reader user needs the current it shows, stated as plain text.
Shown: 0.45 kA
